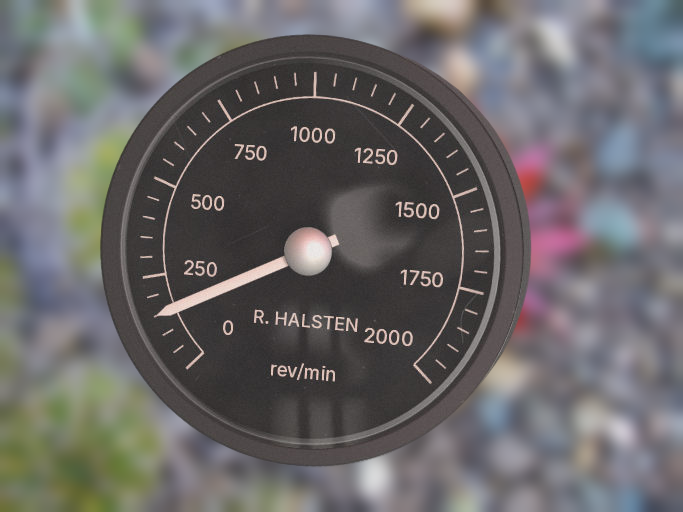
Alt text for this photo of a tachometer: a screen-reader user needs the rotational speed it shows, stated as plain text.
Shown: 150 rpm
